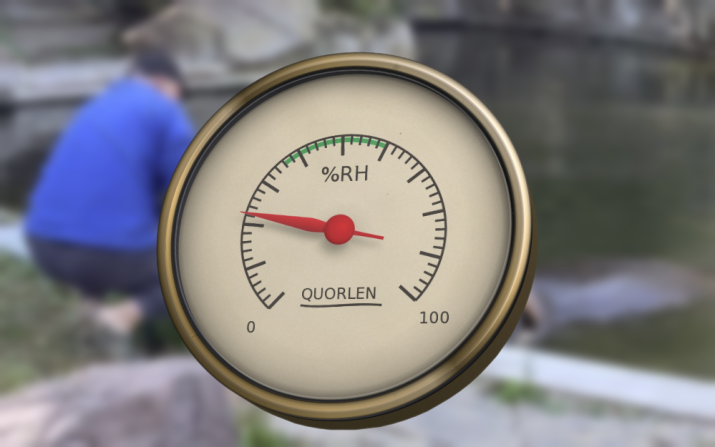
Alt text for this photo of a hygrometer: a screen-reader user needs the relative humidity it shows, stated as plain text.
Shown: 22 %
